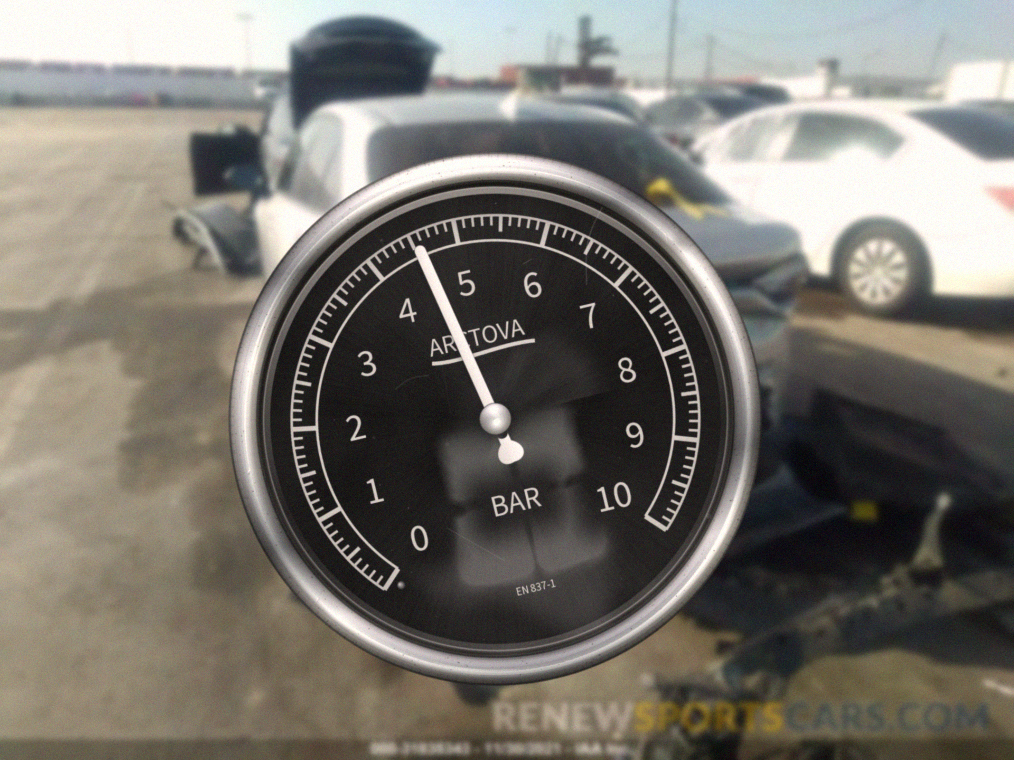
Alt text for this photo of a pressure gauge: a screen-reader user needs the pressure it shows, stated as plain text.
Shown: 4.55 bar
